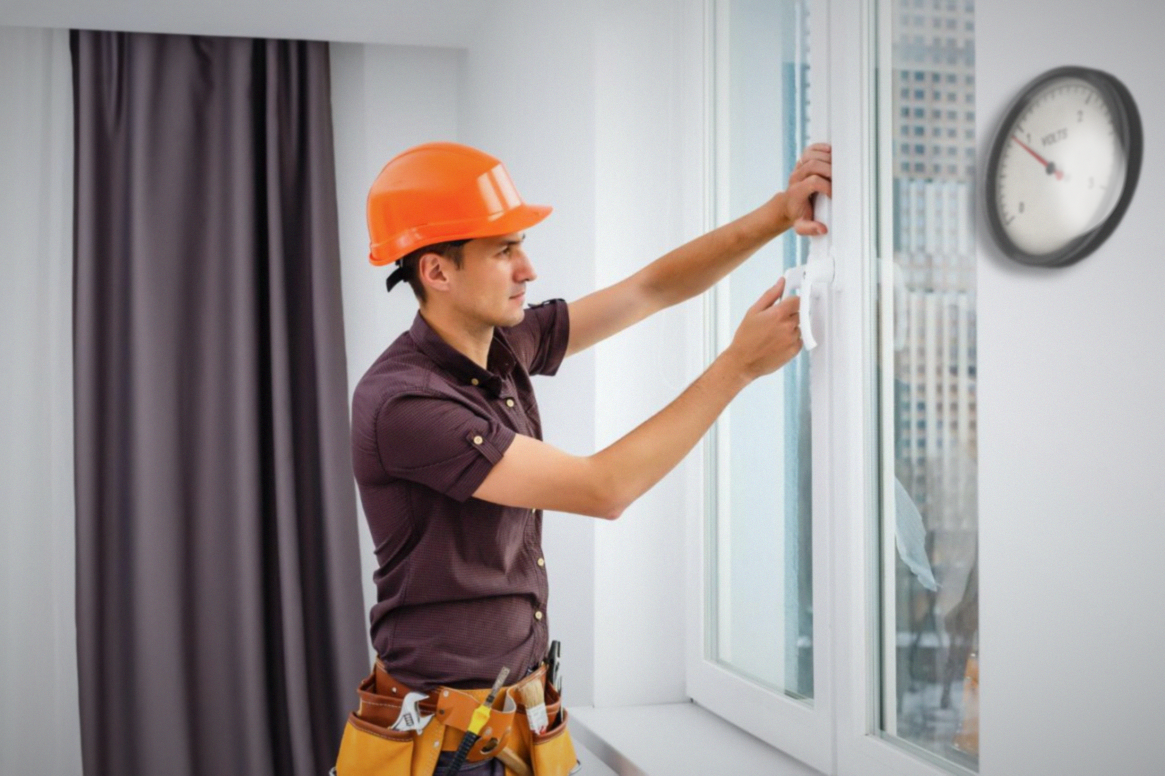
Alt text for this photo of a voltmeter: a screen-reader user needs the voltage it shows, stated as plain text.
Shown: 0.9 V
